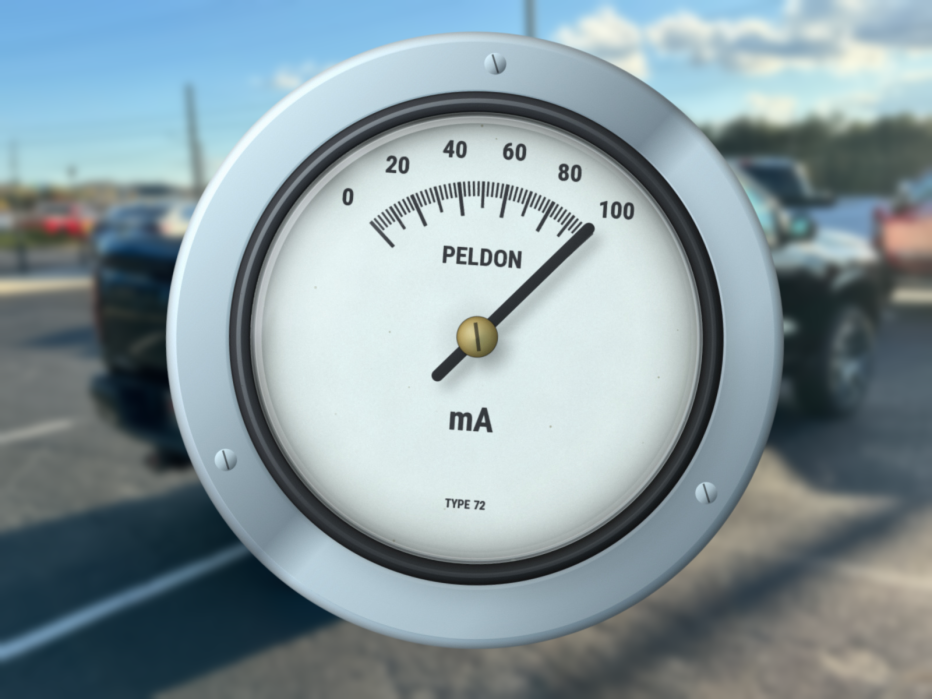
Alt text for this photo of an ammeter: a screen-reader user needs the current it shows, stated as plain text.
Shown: 98 mA
